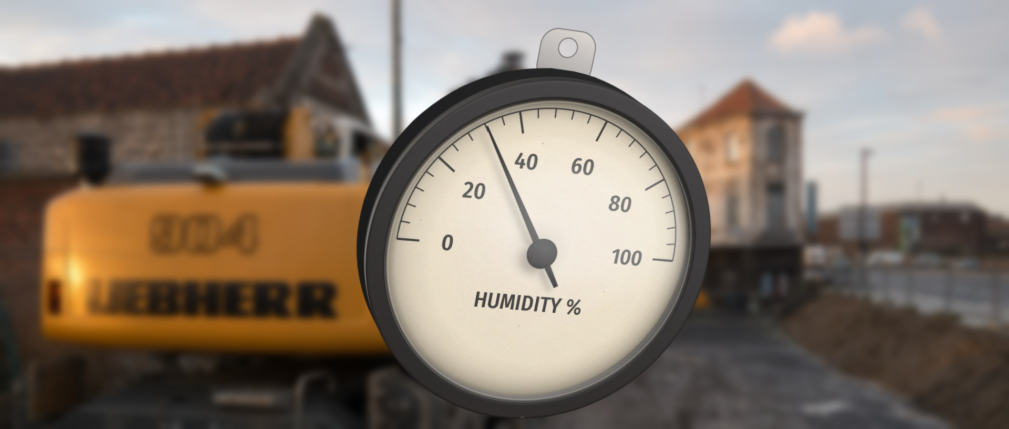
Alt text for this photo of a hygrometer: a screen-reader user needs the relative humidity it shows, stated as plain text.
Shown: 32 %
